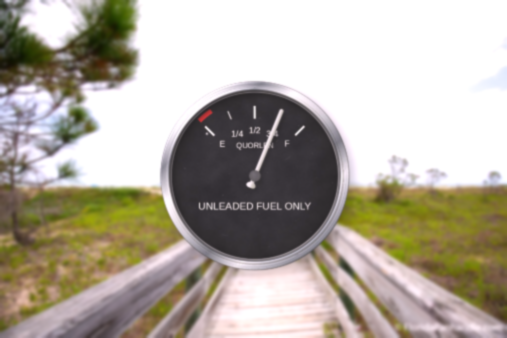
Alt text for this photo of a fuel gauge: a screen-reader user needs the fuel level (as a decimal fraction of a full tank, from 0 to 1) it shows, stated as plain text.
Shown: 0.75
